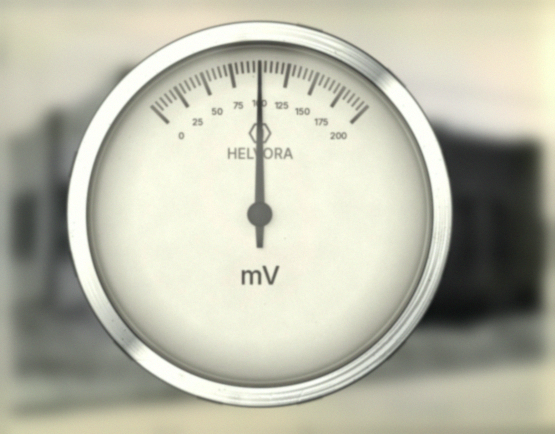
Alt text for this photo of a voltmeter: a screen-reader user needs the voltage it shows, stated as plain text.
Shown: 100 mV
